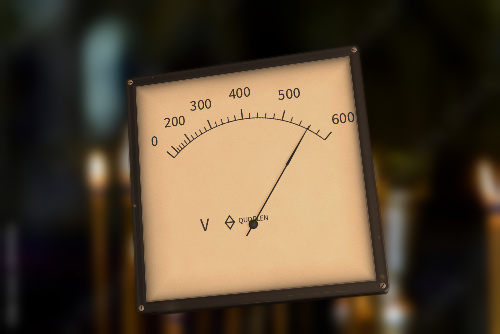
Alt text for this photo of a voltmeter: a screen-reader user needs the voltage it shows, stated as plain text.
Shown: 560 V
